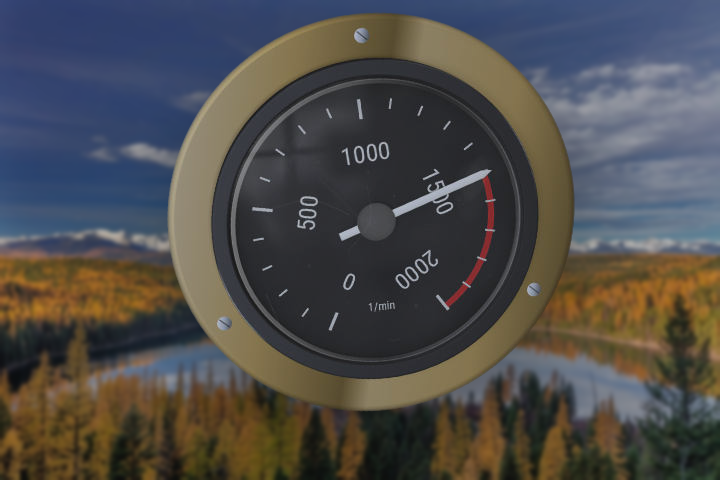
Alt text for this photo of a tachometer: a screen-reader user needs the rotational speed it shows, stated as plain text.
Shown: 1500 rpm
